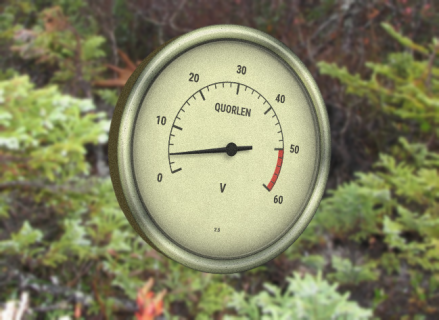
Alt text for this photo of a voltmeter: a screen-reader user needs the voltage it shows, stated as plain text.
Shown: 4 V
